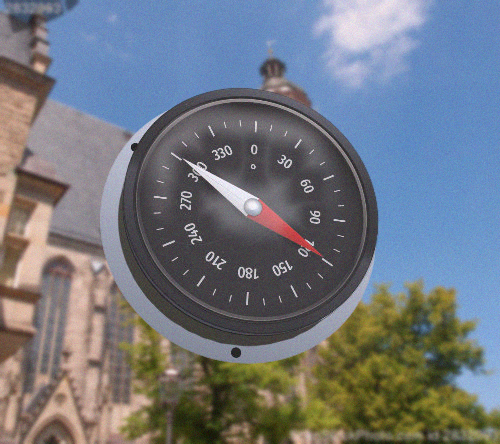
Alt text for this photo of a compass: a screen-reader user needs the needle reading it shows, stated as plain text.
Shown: 120 °
